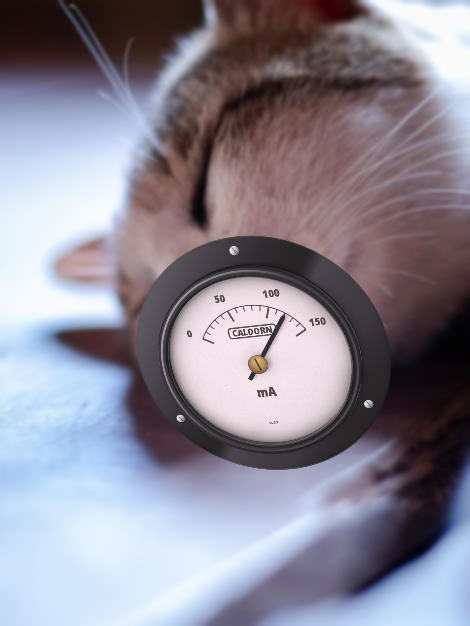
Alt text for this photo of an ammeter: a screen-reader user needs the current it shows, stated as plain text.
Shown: 120 mA
